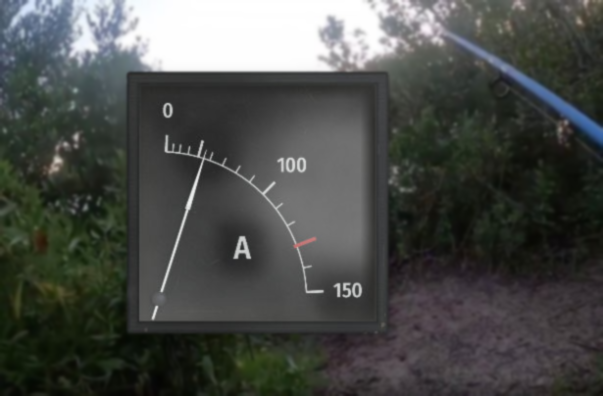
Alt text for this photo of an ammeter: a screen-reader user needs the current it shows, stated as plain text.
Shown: 55 A
